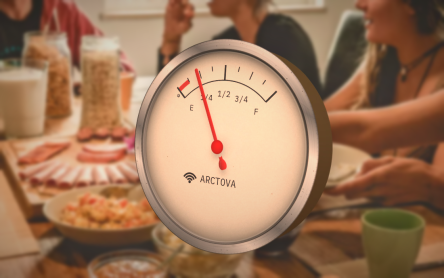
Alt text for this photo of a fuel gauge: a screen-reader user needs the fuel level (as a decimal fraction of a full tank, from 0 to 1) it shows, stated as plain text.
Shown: 0.25
